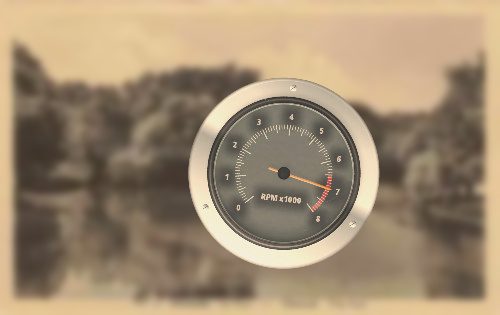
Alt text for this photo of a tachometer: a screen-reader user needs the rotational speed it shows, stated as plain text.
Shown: 7000 rpm
